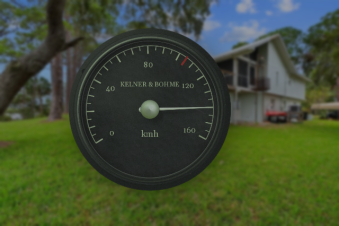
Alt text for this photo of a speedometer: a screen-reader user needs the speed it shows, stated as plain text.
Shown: 140 km/h
